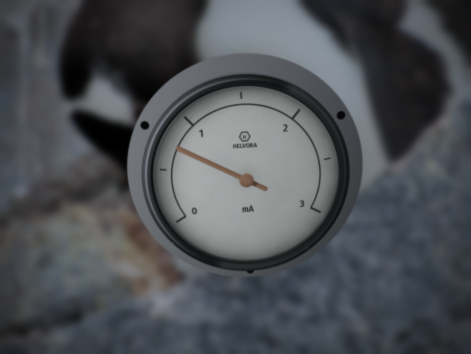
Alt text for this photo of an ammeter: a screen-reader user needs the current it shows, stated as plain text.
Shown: 0.75 mA
